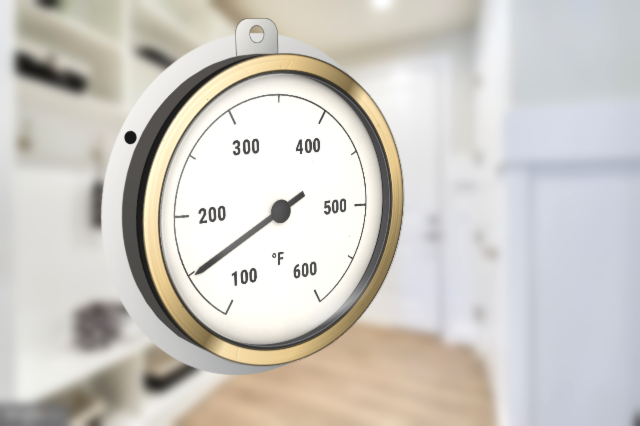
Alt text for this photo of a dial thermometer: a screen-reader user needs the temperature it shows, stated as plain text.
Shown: 150 °F
